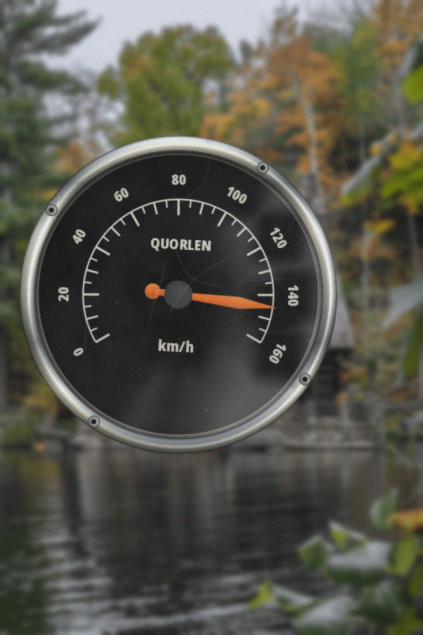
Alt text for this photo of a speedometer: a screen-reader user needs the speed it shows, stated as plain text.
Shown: 145 km/h
